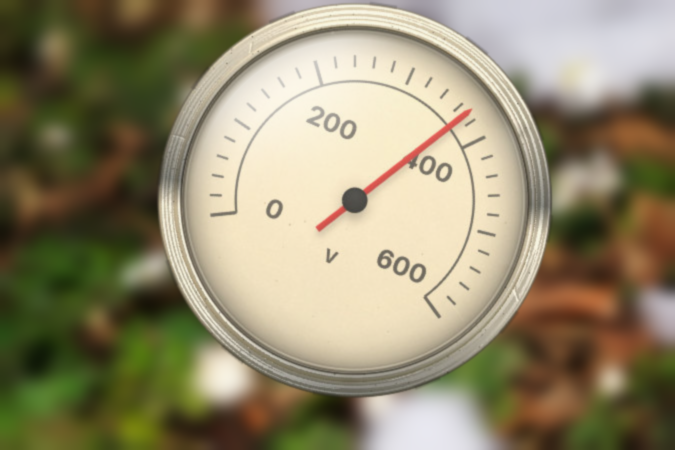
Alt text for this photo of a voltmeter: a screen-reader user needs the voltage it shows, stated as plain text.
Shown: 370 V
